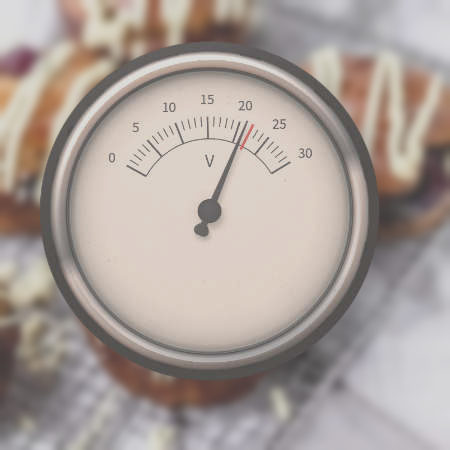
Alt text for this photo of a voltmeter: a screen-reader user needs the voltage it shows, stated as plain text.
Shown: 21 V
